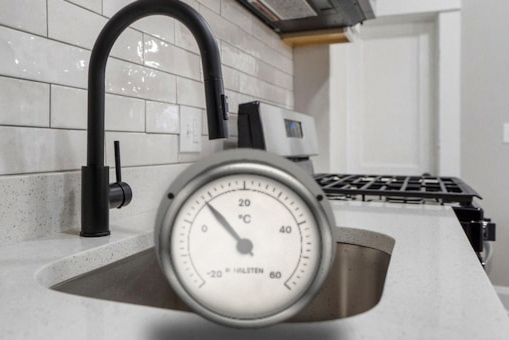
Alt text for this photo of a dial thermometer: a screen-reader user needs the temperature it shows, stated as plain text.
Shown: 8 °C
